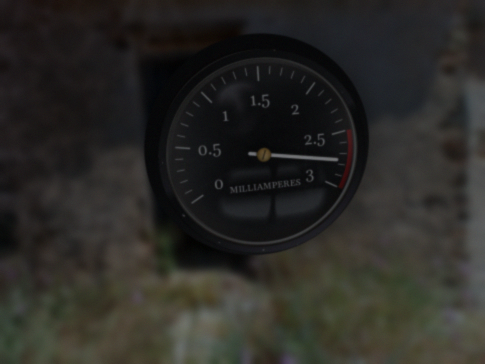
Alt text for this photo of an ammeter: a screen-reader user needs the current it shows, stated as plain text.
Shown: 2.75 mA
